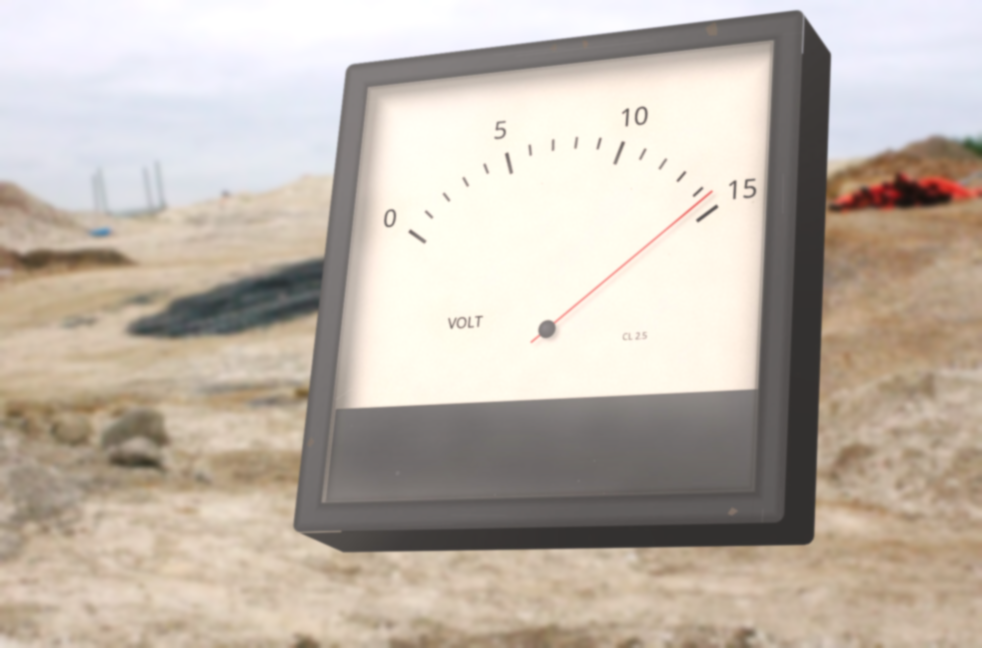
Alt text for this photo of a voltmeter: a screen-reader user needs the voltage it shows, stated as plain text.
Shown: 14.5 V
